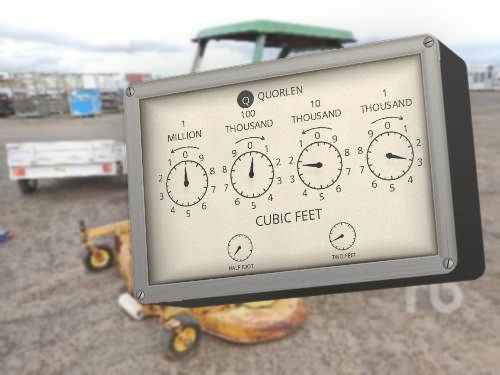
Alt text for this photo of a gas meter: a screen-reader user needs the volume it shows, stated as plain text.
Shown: 2300 ft³
